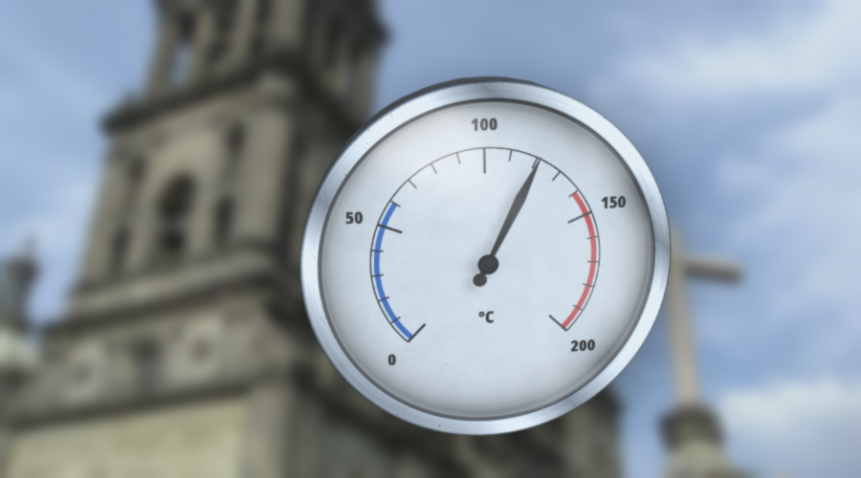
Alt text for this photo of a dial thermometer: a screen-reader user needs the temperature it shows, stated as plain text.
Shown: 120 °C
